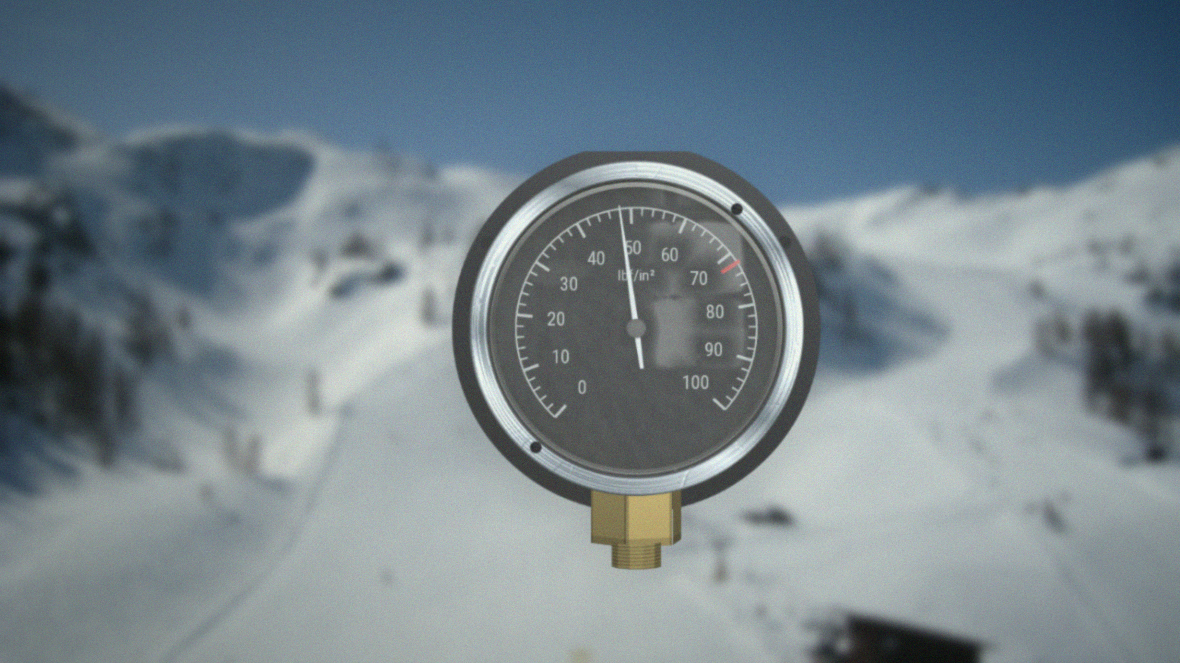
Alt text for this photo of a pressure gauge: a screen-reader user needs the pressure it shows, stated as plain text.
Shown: 48 psi
